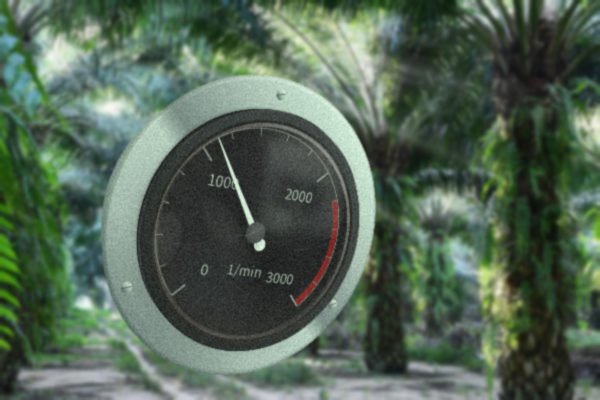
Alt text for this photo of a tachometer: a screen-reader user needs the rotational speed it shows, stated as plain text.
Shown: 1100 rpm
